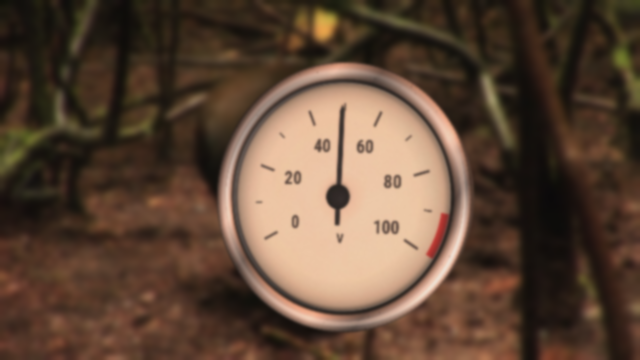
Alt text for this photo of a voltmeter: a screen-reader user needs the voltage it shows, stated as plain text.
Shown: 50 V
